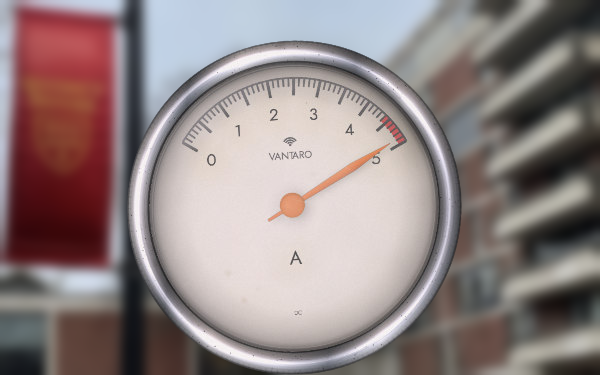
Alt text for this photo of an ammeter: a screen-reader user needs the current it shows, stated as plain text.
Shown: 4.9 A
